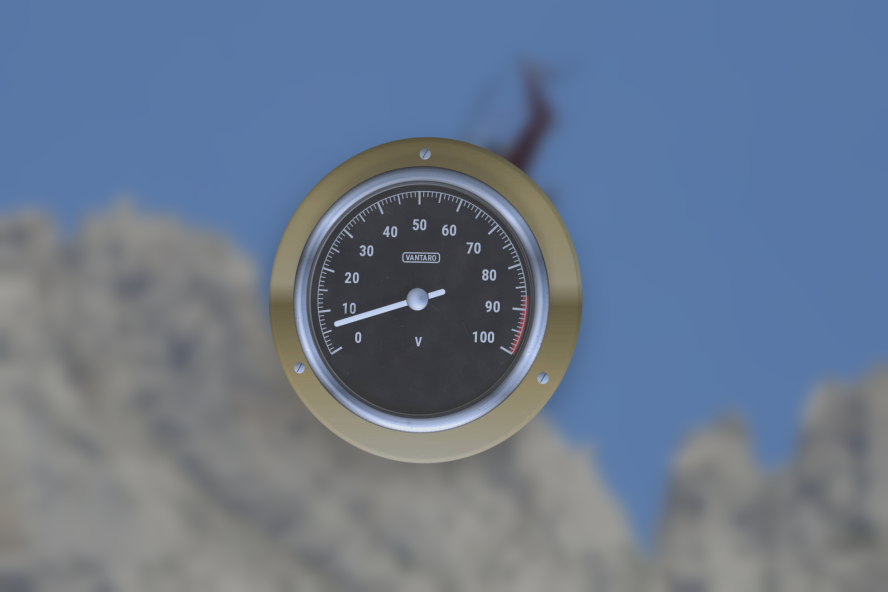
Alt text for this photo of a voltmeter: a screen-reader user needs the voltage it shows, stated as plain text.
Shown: 6 V
